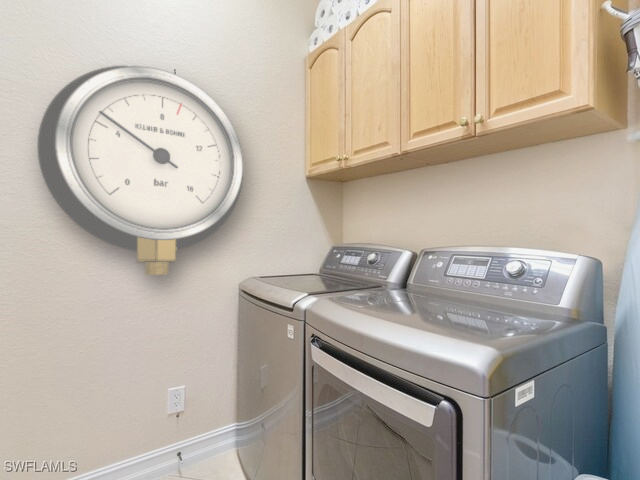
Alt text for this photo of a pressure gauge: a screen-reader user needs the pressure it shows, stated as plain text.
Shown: 4.5 bar
